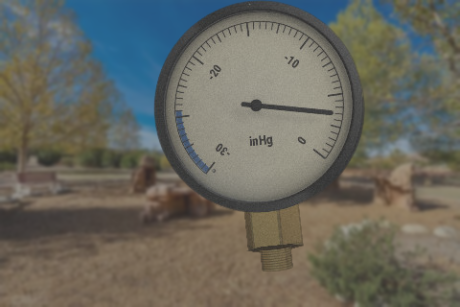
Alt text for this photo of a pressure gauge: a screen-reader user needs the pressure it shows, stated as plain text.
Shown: -3.5 inHg
